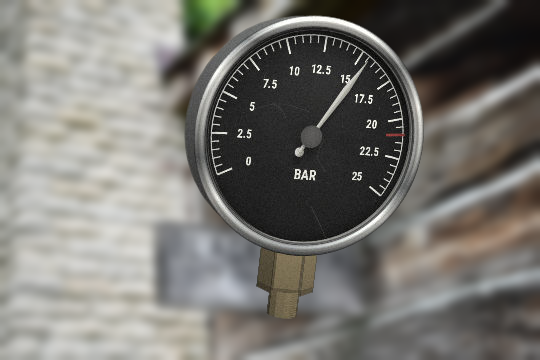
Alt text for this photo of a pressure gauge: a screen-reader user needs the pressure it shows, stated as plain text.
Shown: 15.5 bar
